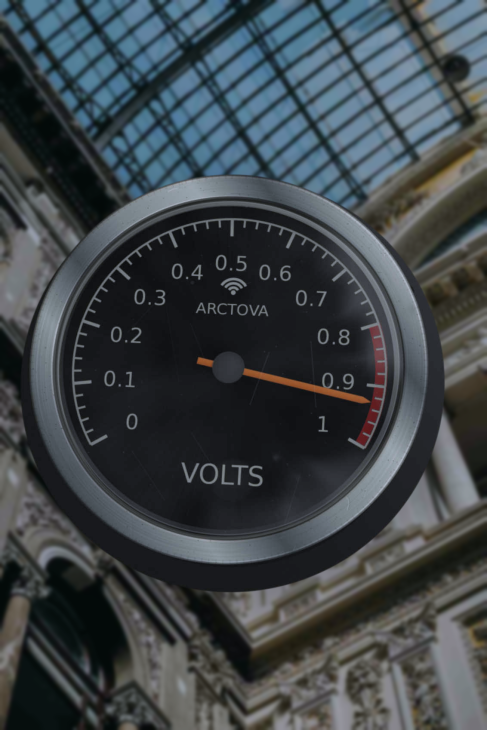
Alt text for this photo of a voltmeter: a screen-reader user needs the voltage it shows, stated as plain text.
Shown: 0.93 V
